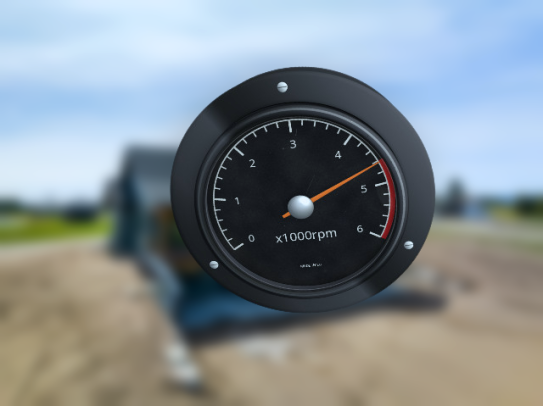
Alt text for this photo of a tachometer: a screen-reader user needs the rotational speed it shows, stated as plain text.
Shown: 4600 rpm
